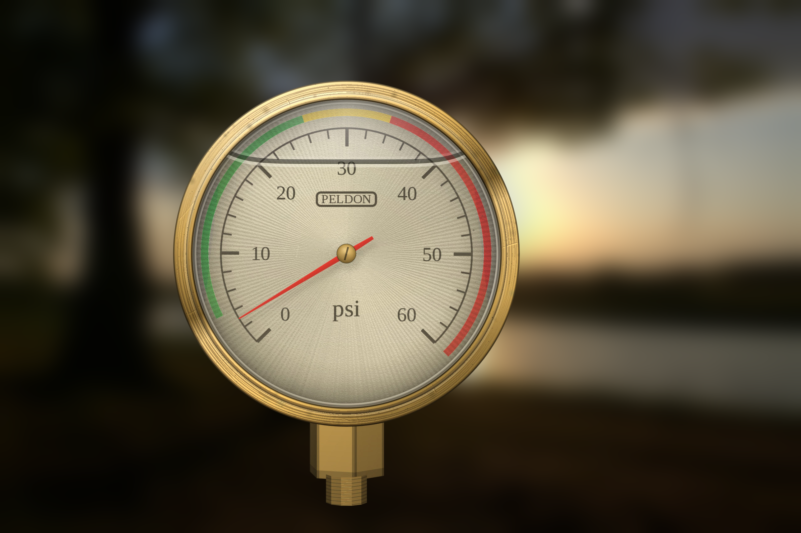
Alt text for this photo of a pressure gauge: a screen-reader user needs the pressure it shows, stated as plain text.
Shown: 3 psi
